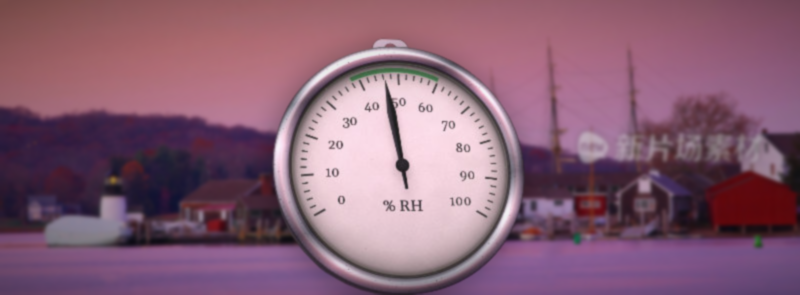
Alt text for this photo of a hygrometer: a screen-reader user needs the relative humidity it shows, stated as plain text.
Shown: 46 %
